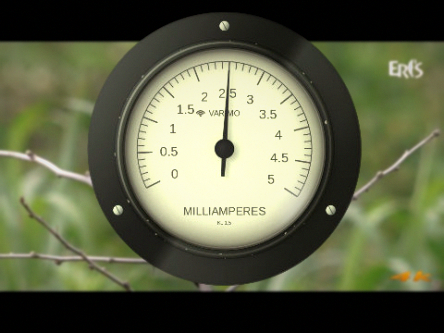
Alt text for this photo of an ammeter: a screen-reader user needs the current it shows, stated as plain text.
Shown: 2.5 mA
